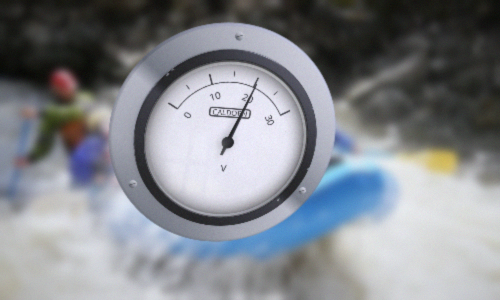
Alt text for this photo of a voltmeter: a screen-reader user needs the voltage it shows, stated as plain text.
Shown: 20 V
